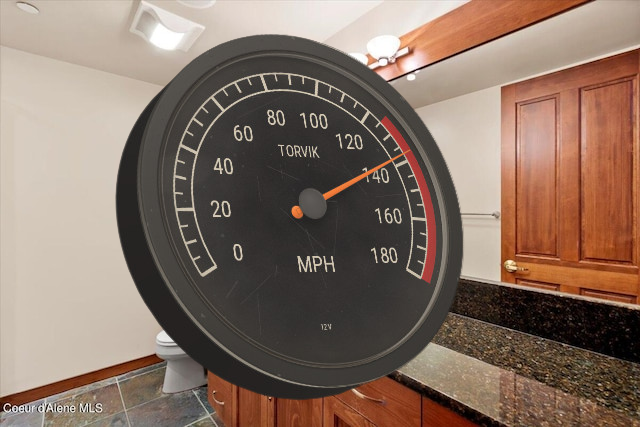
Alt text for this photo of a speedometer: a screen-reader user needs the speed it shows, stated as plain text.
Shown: 137.5 mph
